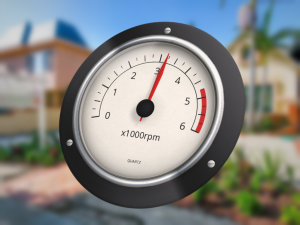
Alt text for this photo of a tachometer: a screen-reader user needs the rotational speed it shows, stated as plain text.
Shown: 3250 rpm
